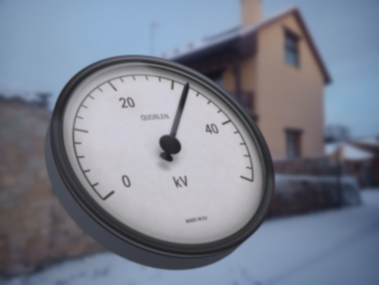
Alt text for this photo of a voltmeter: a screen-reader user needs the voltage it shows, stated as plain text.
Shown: 32 kV
